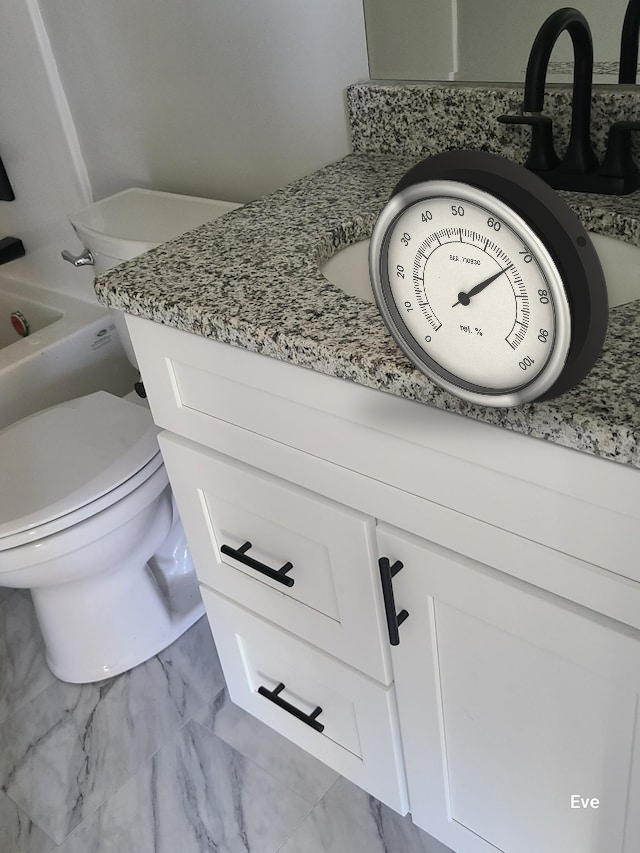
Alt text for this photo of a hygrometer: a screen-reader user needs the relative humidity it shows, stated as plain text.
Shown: 70 %
